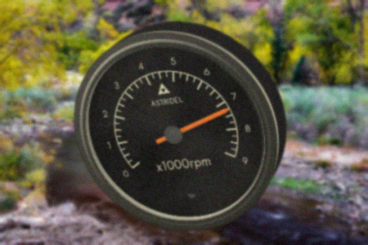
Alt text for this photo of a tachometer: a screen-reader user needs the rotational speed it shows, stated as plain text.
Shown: 7250 rpm
